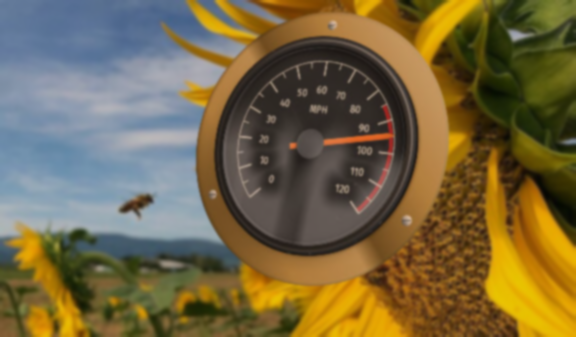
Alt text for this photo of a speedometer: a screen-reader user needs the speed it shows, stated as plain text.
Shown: 95 mph
